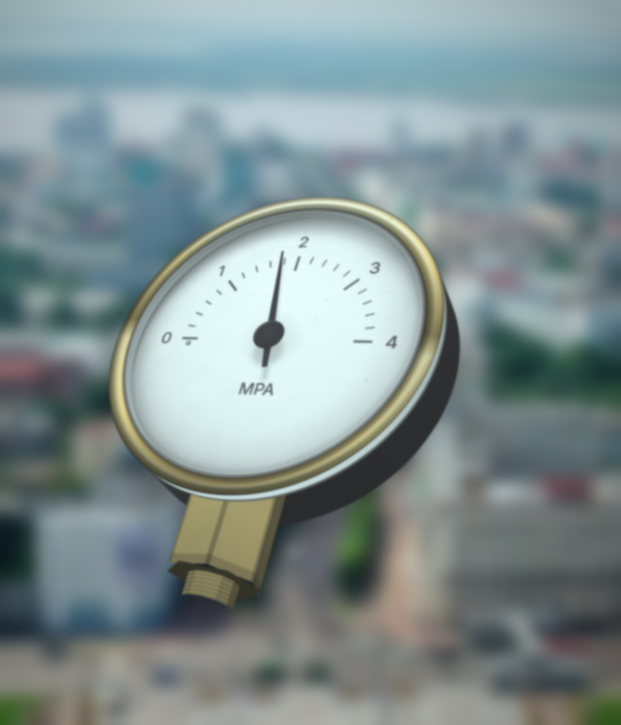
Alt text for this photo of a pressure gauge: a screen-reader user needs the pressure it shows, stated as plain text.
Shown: 1.8 MPa
